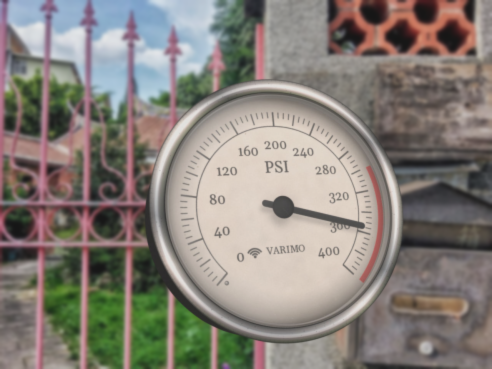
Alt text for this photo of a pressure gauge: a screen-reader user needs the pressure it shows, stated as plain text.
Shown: 355 psi
